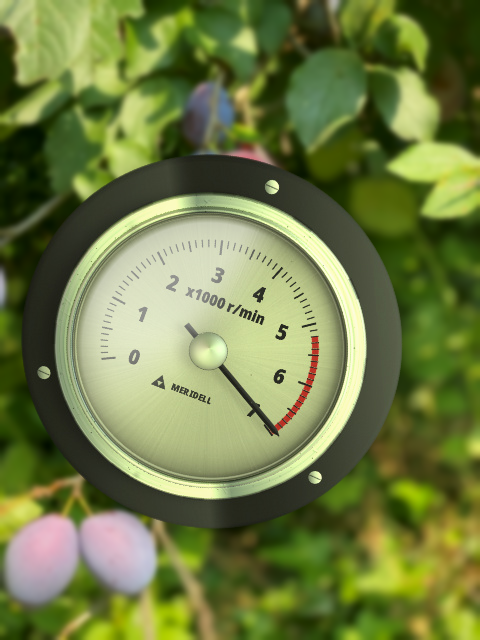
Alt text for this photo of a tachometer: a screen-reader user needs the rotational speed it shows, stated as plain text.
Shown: 6900 rpm
